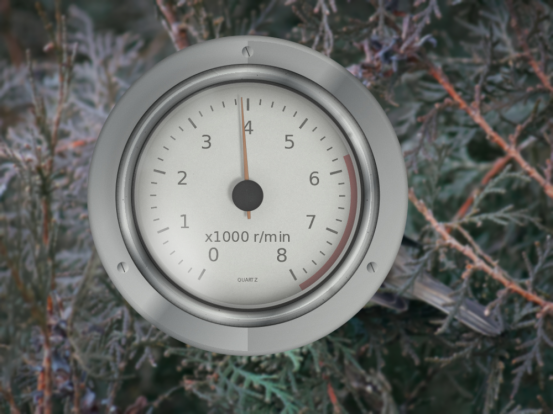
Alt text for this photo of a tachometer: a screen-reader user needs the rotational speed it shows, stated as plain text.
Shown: 3900 rpm
